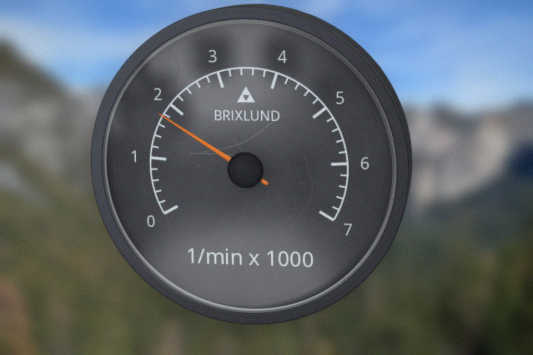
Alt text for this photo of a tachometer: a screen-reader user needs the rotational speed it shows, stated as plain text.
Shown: 1800 rpm
